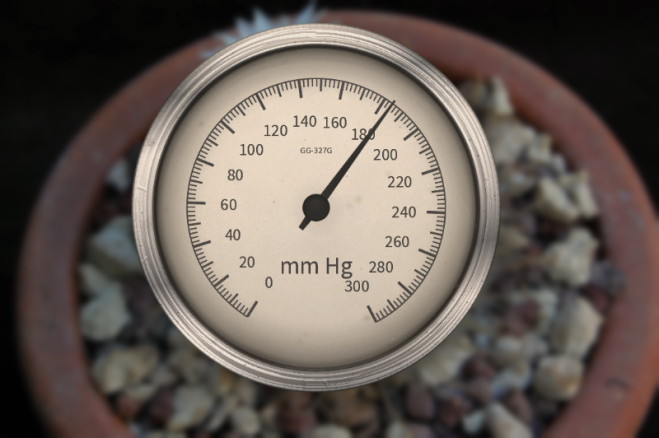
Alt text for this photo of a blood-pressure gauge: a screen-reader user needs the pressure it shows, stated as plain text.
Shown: 184 mmHg
